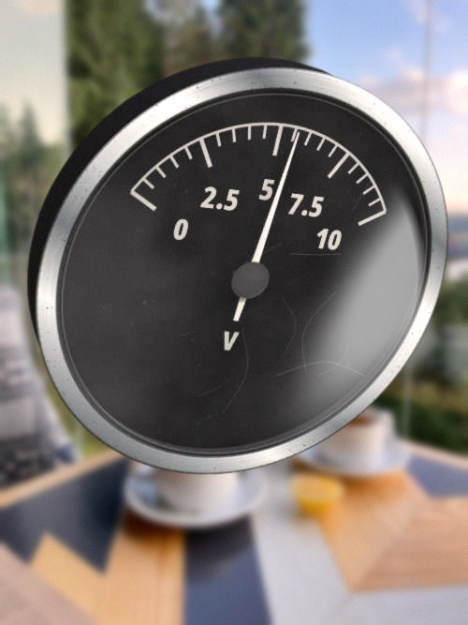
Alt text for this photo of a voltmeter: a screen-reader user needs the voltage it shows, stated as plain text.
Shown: 5.5 V
